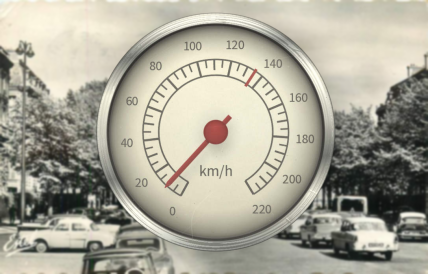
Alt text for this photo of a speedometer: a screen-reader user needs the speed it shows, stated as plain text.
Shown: 10 km/h
